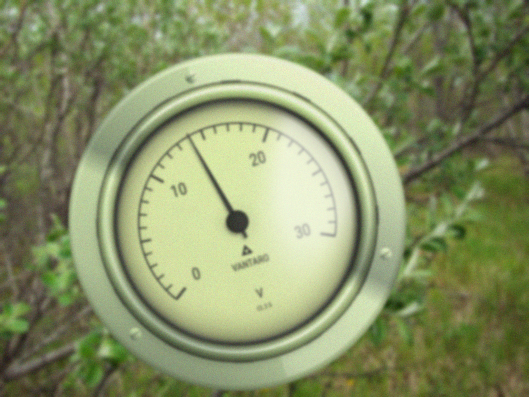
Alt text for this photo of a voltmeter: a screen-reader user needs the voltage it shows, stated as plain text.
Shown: 14 V
